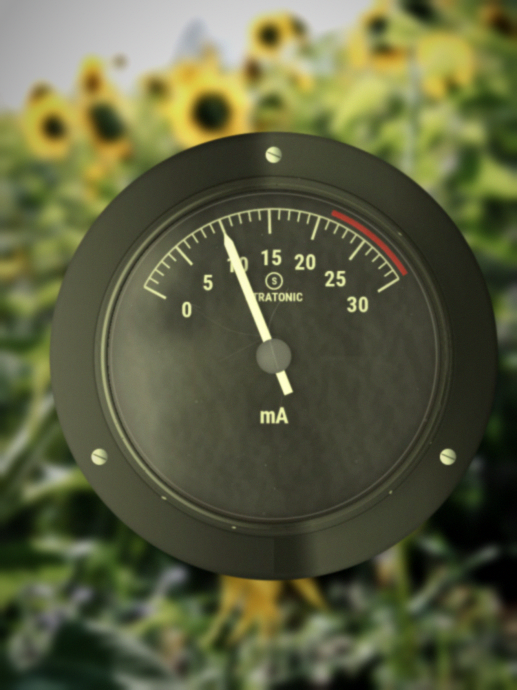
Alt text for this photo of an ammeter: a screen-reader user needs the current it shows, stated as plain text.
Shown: 10 mA
